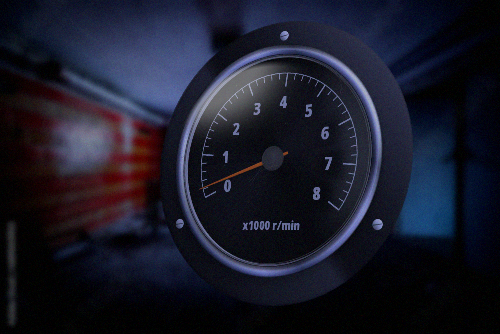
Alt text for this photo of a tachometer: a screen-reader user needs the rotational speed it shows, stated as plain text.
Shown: 200 rpm
